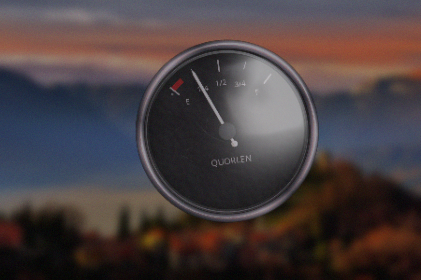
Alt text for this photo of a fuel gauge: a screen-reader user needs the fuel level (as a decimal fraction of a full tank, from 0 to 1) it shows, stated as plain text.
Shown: 0.25
